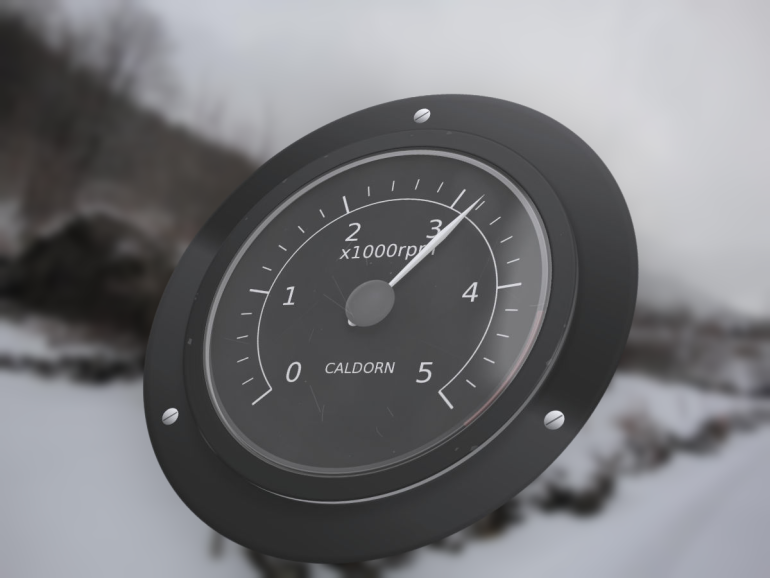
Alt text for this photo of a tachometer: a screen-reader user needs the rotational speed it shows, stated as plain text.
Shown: 3200 rpm
